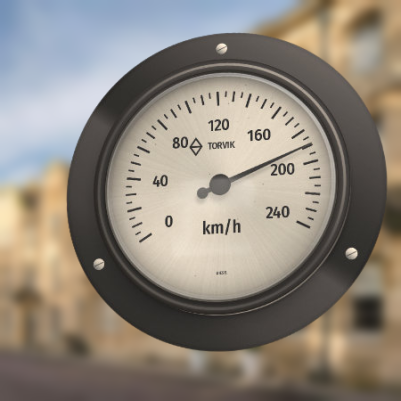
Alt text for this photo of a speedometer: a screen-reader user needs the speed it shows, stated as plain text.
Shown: 190 km/h
